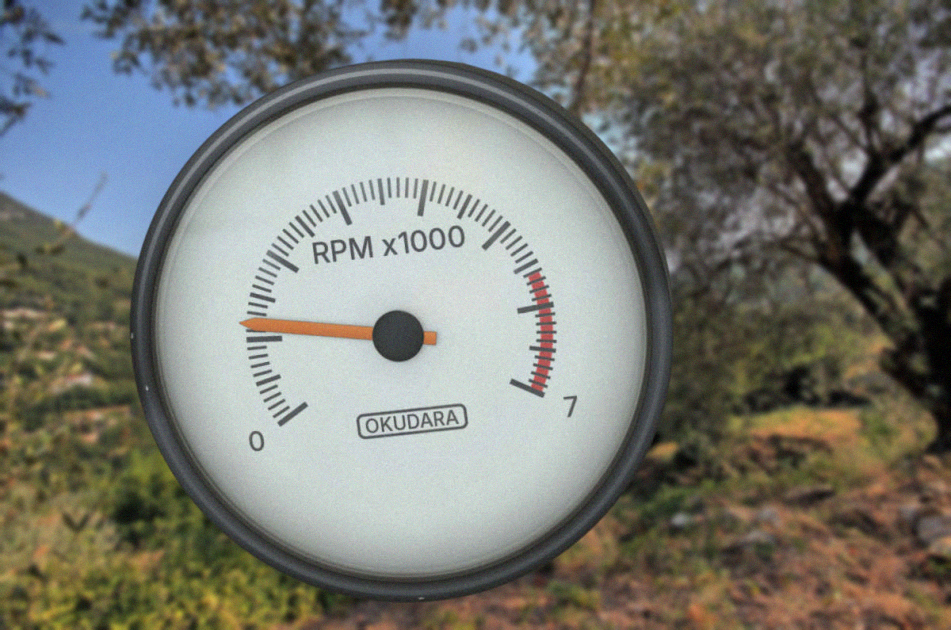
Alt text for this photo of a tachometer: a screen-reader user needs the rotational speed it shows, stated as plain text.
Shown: 1200 rpm
